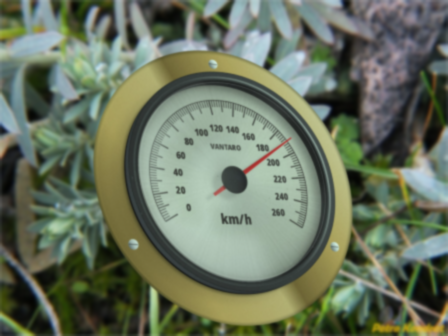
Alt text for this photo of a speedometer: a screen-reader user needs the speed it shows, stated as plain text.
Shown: 190 km/h
